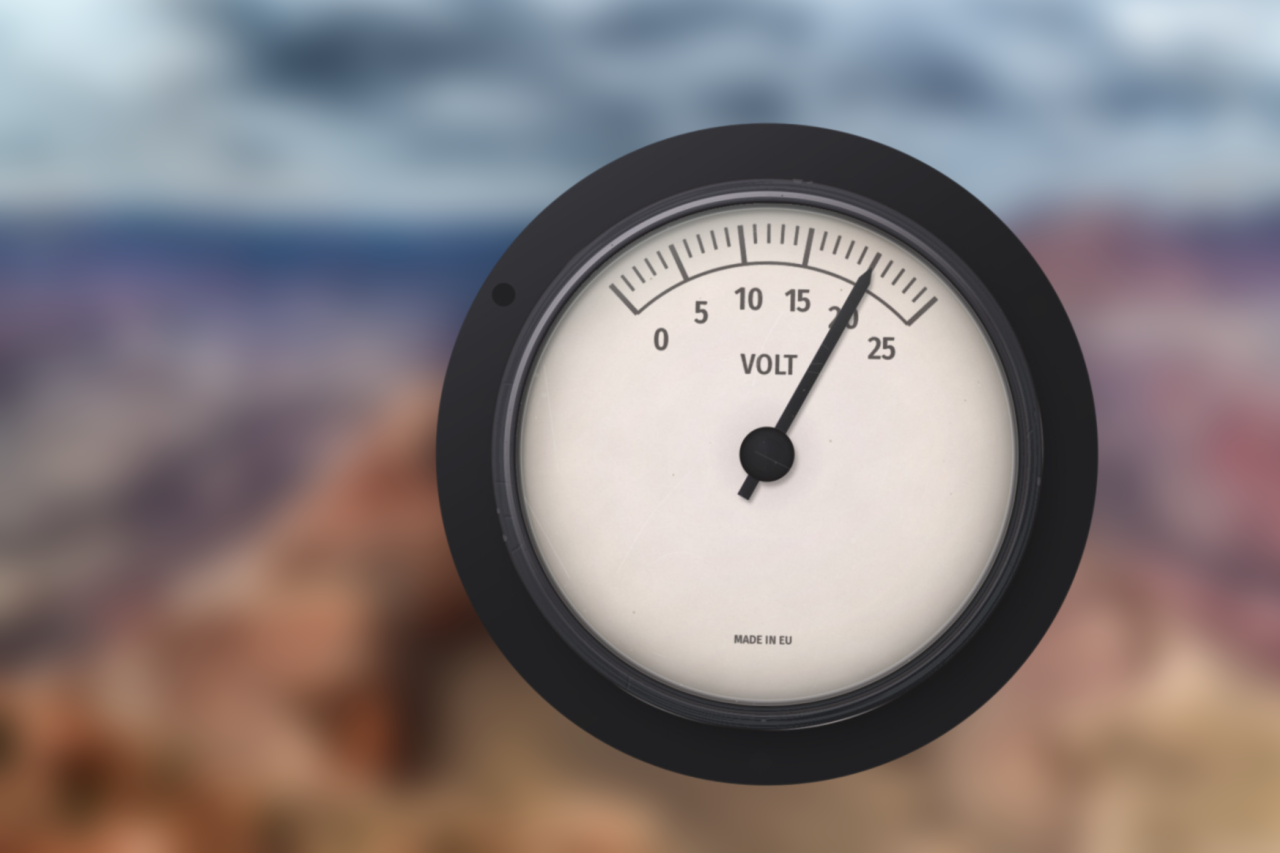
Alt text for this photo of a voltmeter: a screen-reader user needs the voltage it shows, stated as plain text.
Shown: 20 V
